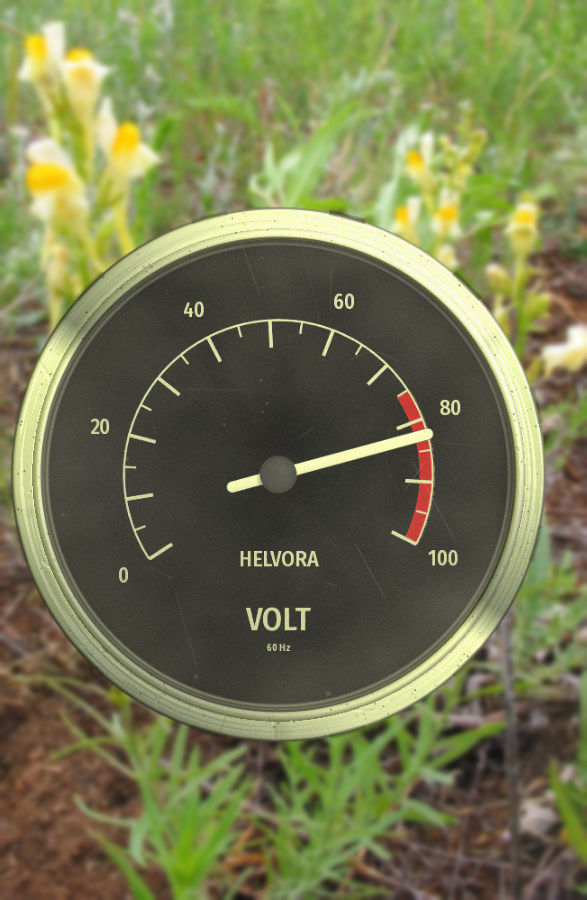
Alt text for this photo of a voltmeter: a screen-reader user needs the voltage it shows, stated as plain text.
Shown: 82.5 V
